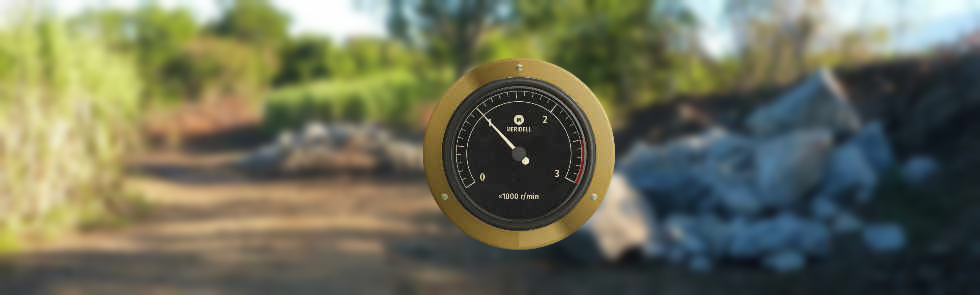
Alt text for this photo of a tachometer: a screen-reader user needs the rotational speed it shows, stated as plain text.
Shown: 1000 rpm
